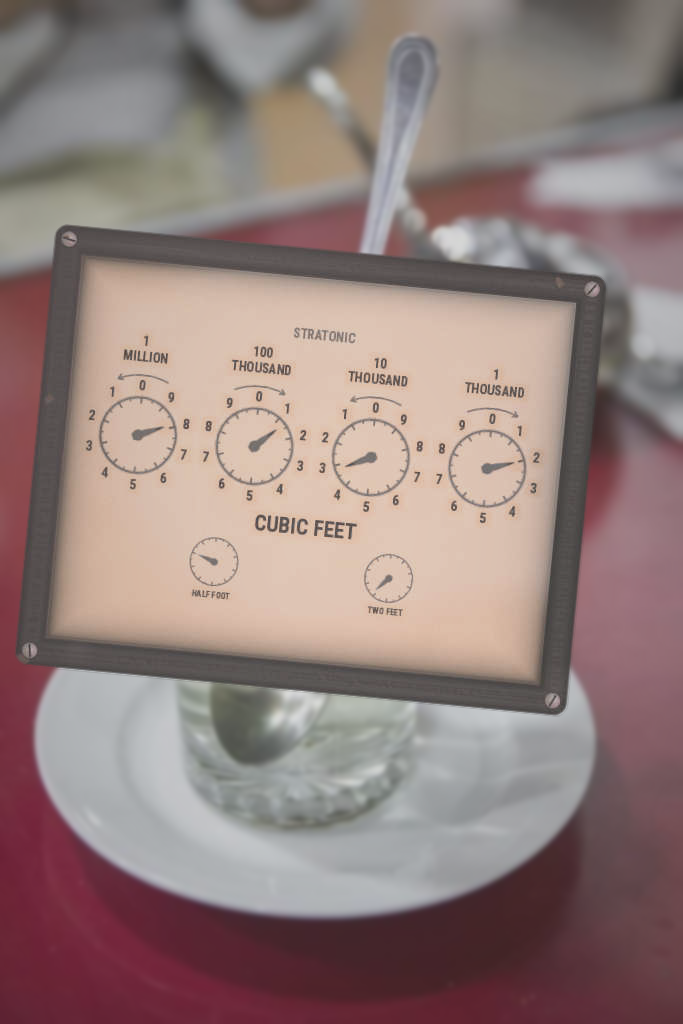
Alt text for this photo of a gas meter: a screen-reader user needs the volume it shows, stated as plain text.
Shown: 813200 ft³
